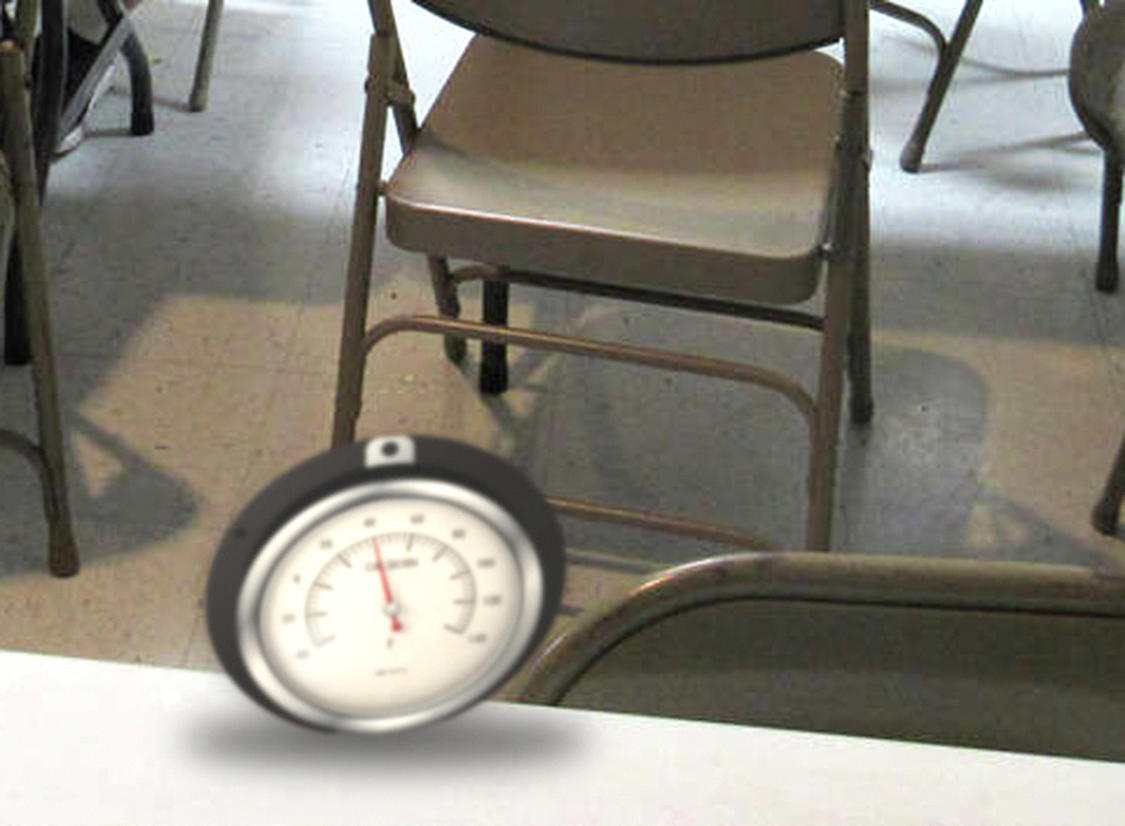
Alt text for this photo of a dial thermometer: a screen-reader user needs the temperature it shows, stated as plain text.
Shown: 40 °F
